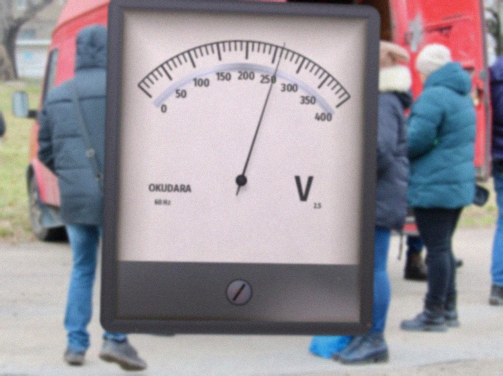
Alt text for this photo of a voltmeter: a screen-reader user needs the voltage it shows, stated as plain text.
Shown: 260 V
